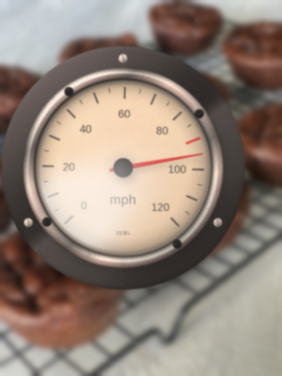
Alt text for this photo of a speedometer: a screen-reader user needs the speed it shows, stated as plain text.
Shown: 95 mph
